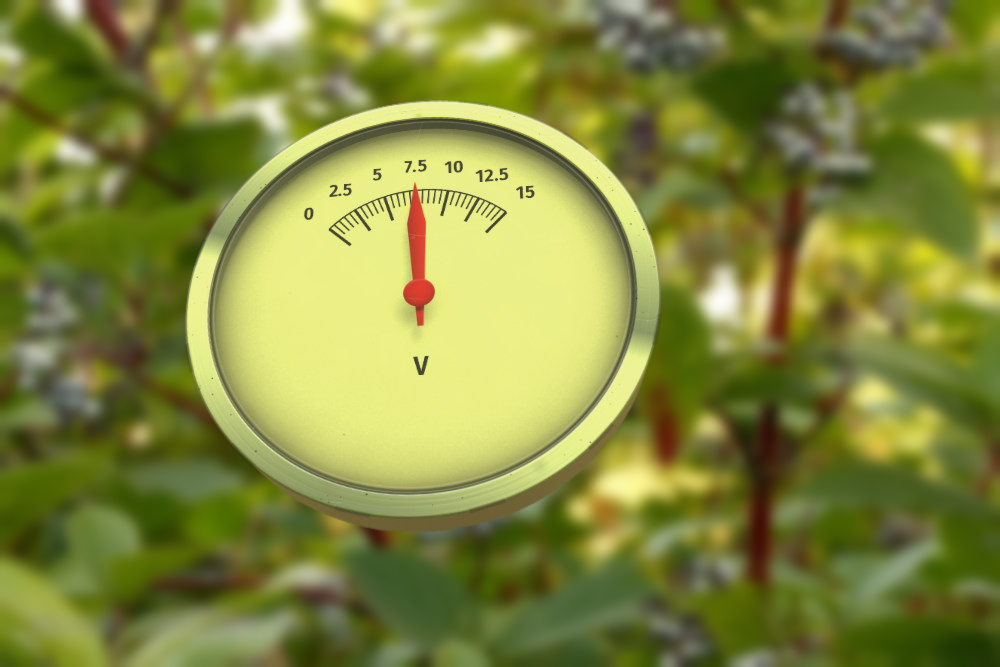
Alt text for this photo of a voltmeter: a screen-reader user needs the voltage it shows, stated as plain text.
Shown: 7.5 V
